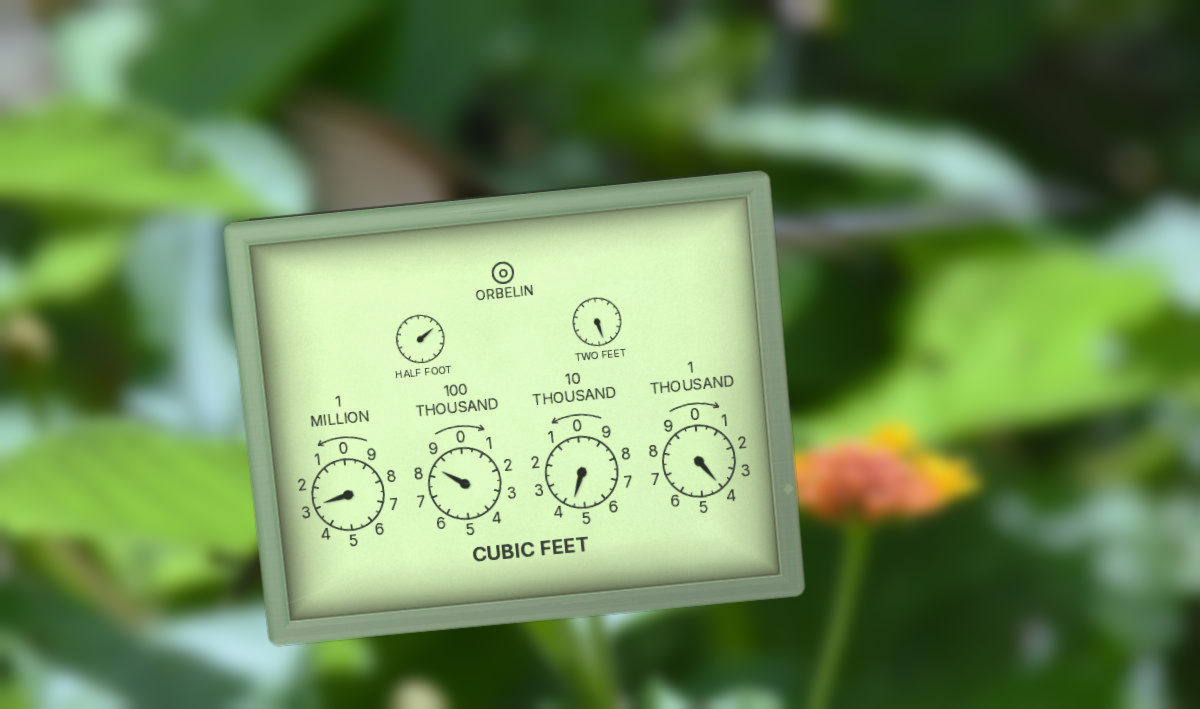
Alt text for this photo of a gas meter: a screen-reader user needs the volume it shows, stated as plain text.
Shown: 284400 ft³
